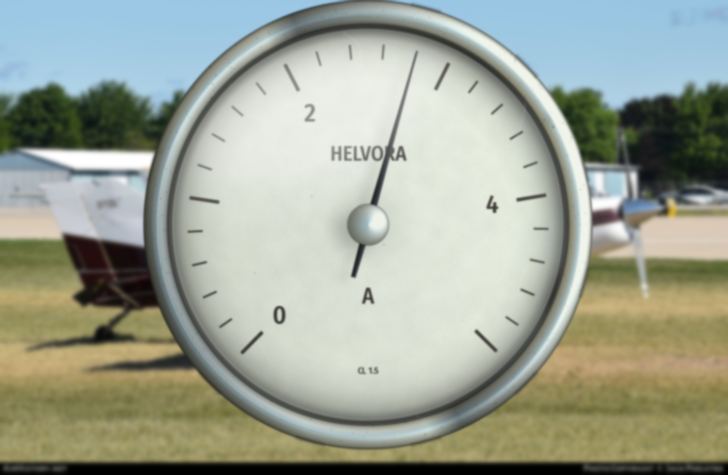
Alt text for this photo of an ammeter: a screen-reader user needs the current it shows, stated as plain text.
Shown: 2.8 A
